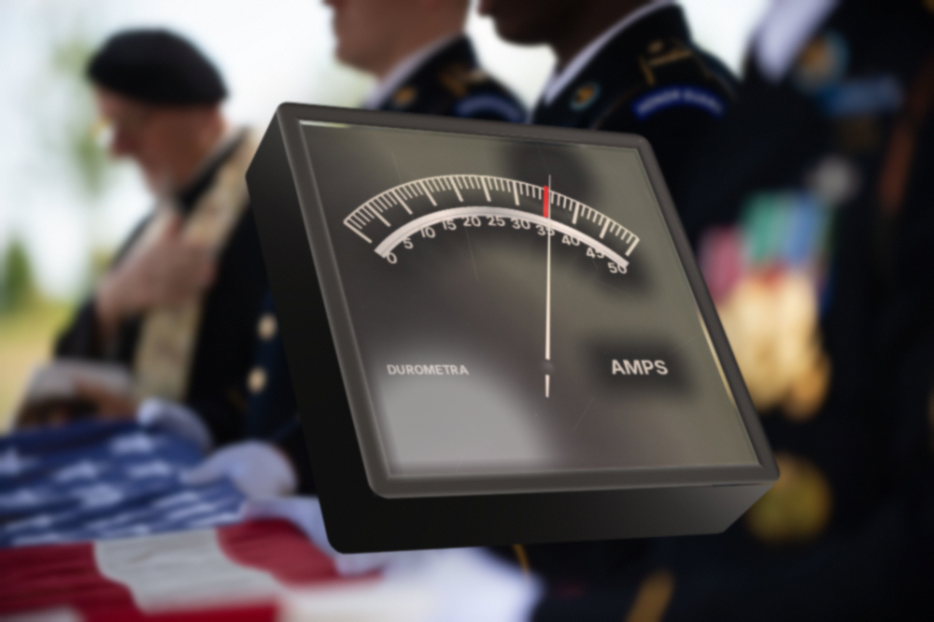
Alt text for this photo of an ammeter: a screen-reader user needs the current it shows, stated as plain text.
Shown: 35 A
